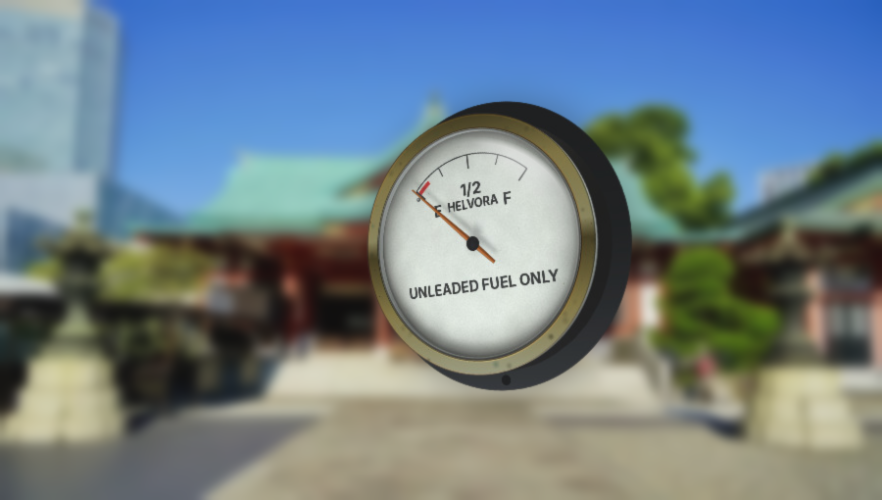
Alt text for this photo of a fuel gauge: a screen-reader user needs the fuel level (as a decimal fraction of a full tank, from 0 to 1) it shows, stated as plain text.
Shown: 0
